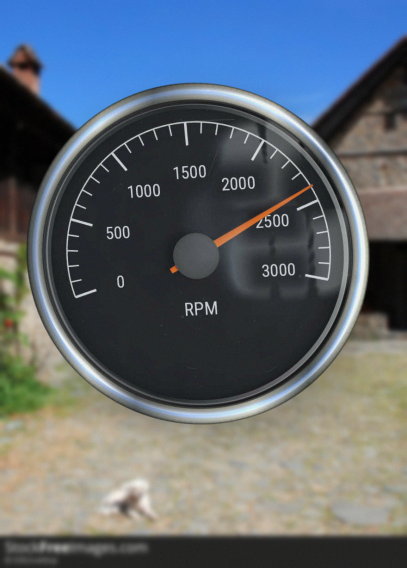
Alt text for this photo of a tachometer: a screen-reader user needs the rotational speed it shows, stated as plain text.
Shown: 2400 rpm
